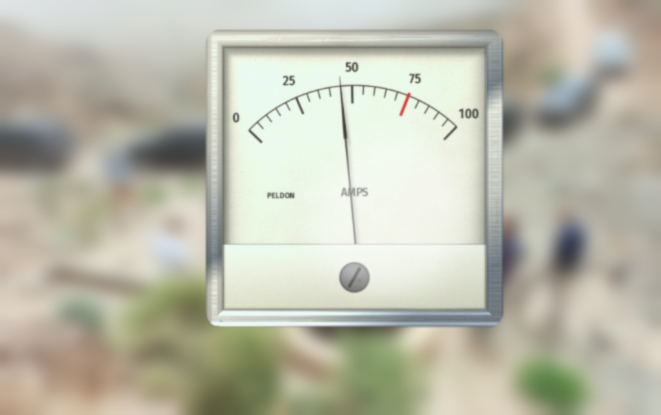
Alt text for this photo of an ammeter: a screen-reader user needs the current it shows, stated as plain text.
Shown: 45 A
